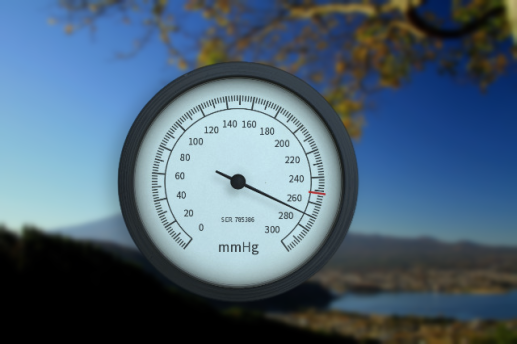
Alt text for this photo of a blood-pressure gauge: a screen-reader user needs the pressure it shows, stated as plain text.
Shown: 270 mmHg
